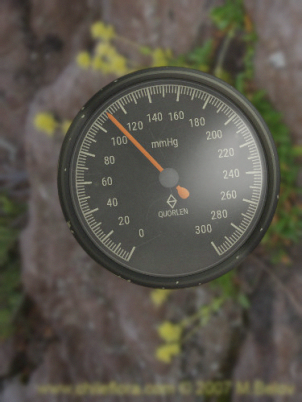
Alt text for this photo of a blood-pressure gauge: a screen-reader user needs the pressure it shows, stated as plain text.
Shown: 110 mmHg
